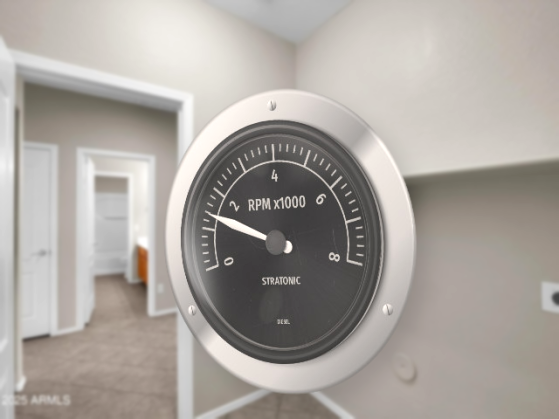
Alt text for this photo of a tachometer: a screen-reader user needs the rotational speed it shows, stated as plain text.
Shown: 1400 rpm
